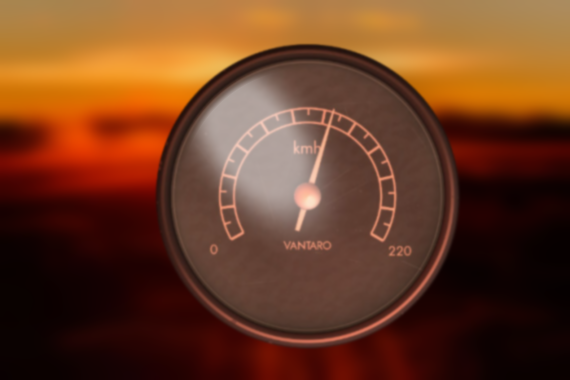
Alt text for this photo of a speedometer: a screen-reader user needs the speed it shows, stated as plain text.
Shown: 125 km/h
